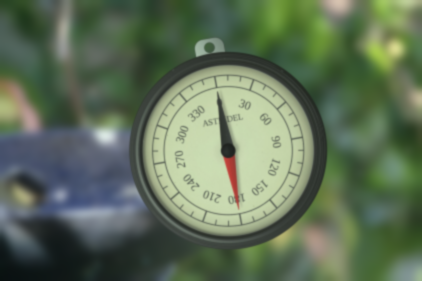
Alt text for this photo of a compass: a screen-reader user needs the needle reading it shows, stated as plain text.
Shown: 180 °
